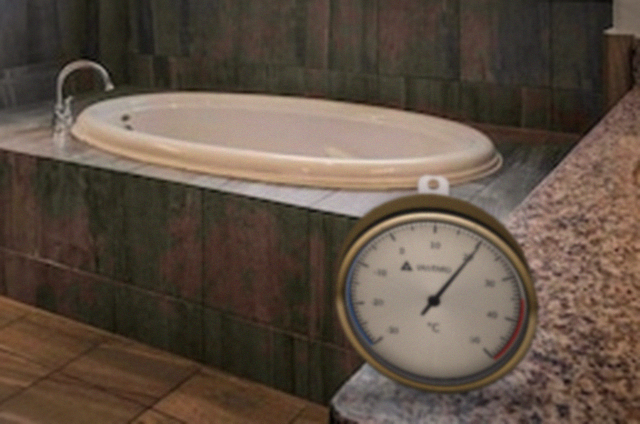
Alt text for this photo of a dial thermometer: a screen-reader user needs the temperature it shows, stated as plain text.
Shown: 20 °C
